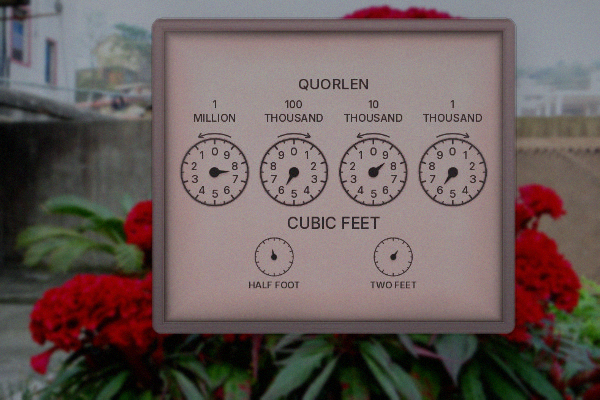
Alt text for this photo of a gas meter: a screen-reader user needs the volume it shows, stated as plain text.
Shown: 758600 ft³
